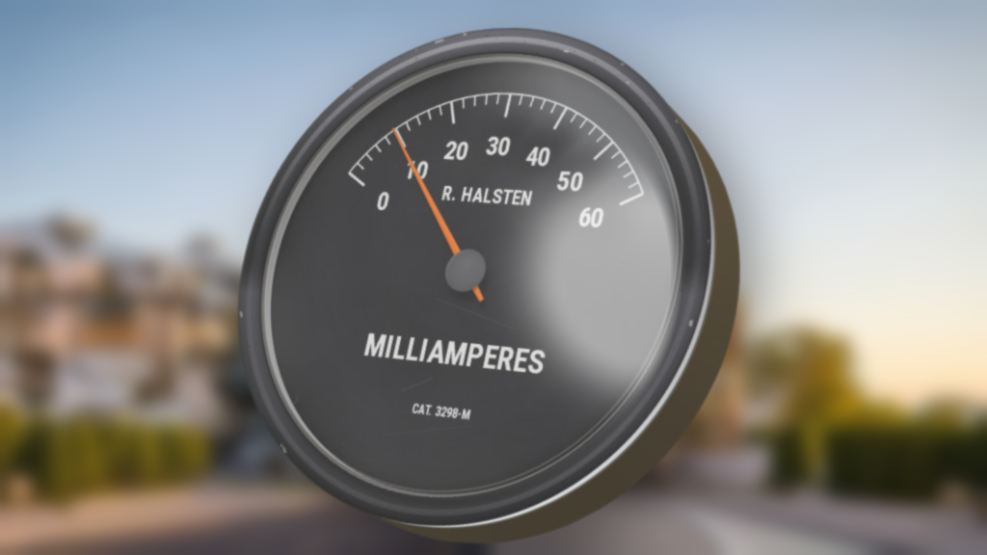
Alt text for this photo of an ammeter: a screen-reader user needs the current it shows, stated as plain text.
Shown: 10 mA
